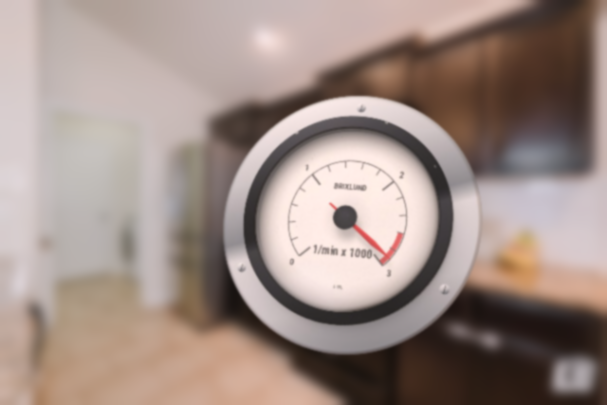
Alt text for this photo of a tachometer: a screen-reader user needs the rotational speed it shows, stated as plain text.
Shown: 2900 rpm
